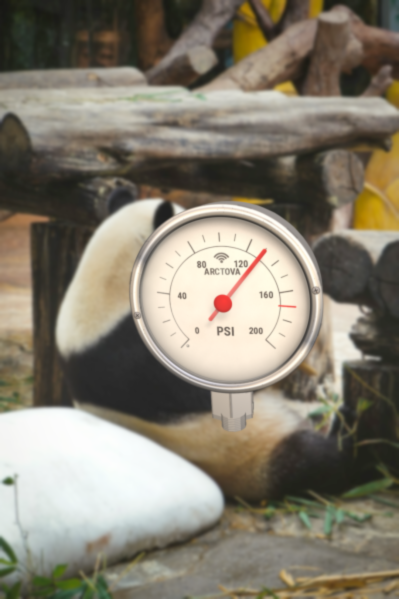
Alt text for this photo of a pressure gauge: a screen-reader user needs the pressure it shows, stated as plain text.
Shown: 130 psi
